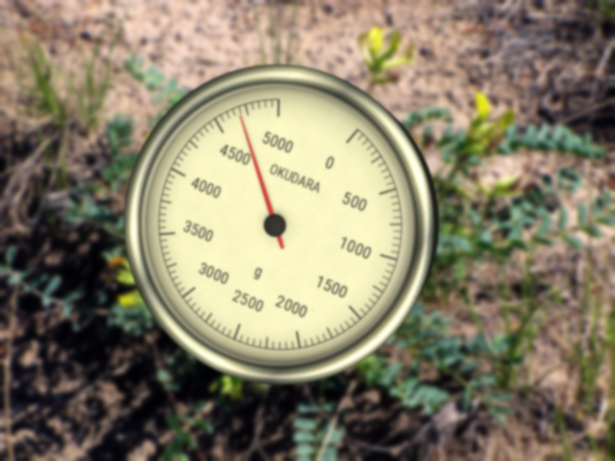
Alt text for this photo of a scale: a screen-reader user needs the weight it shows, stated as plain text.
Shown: 4700 g
